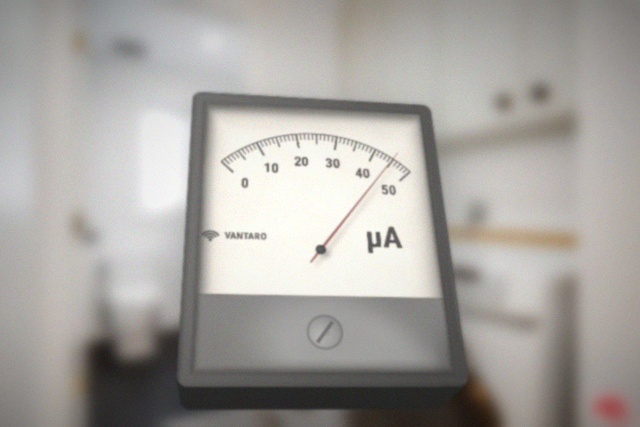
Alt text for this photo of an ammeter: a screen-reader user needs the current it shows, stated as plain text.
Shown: 45 µA
